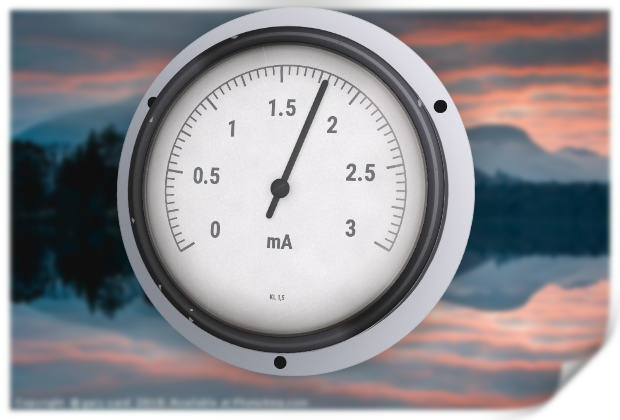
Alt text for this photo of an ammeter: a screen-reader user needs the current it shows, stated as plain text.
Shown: 1.8 mA
